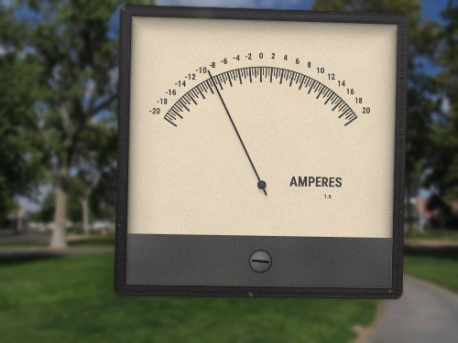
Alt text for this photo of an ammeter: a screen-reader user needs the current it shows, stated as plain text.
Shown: -9 A
